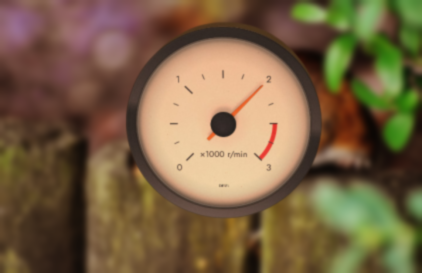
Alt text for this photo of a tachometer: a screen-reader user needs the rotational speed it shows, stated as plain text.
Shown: 2000 rpm
